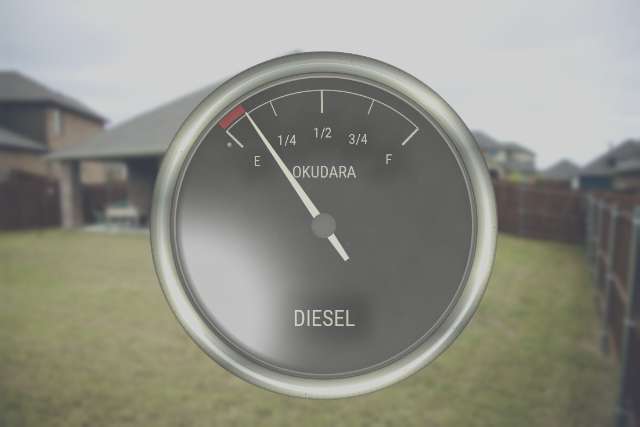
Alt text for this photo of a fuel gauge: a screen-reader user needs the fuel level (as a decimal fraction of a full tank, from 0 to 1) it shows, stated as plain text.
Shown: 0.125
